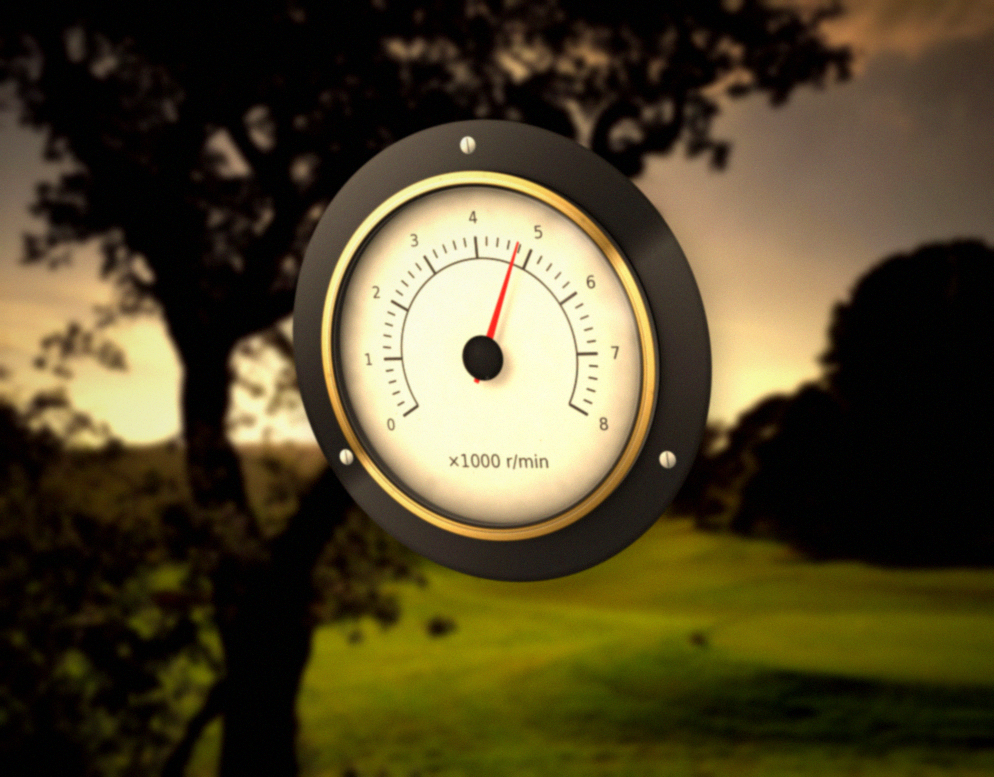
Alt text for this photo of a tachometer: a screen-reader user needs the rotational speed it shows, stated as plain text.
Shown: 4800 rpm
